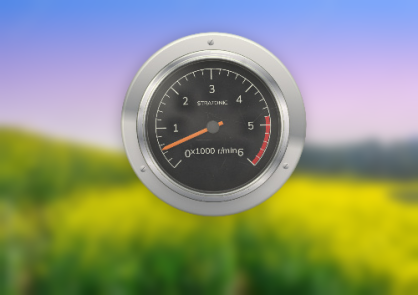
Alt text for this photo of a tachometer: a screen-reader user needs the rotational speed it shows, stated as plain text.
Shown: 500 rpm
